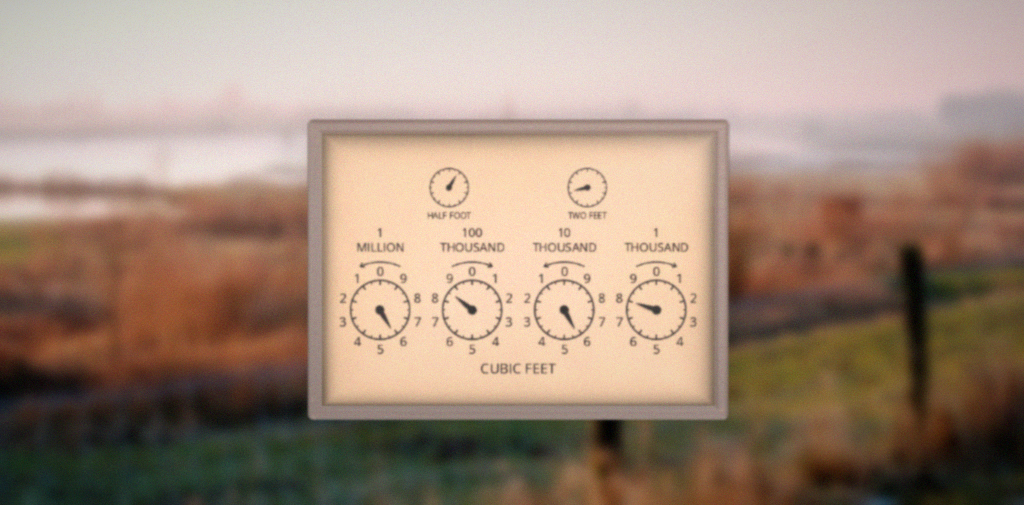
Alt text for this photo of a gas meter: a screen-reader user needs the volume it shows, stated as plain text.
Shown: 585800 ft³
